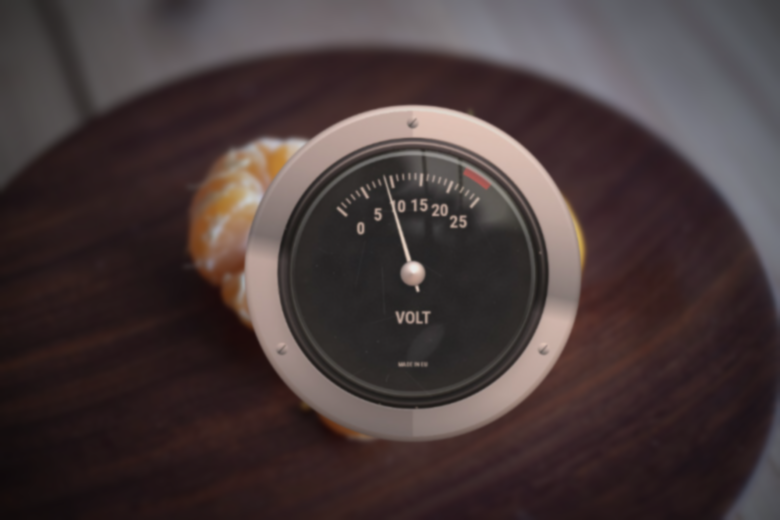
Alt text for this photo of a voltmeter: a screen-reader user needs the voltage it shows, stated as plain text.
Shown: 9 V
